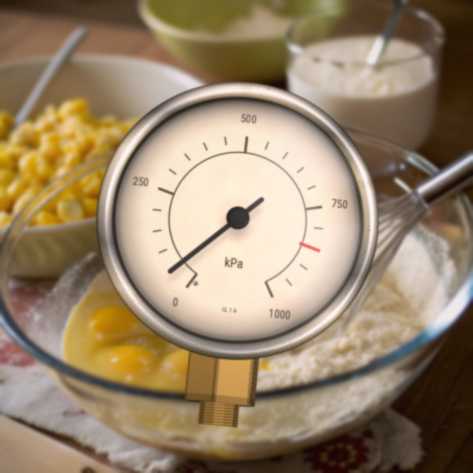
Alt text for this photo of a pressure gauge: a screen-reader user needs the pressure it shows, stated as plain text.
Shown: 50 kPa
